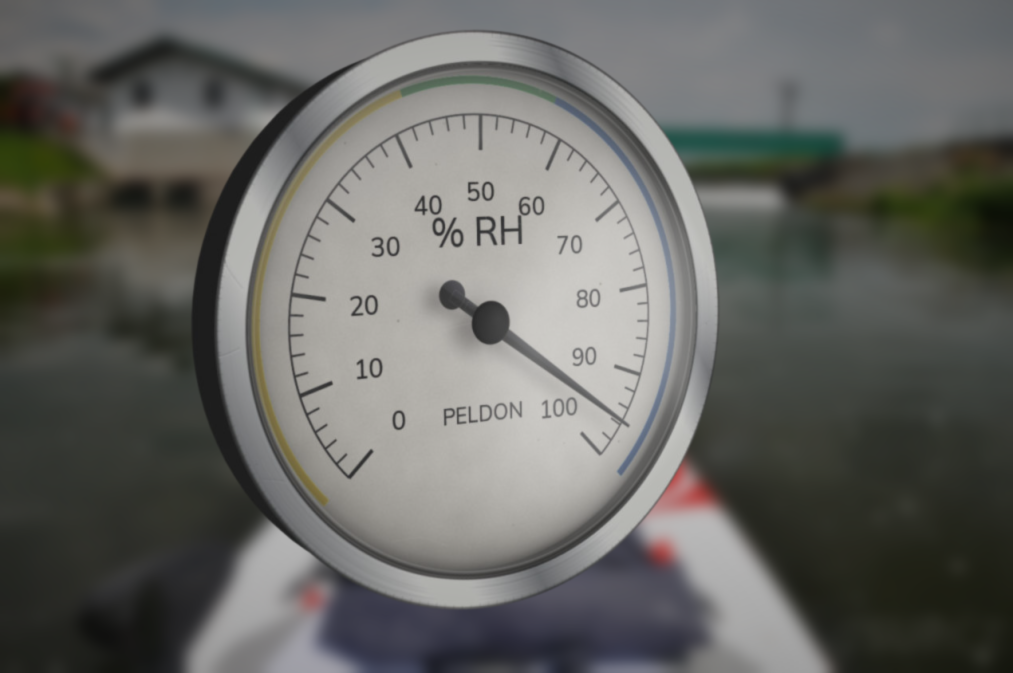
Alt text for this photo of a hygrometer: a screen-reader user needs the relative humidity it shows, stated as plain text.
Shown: 96 %
